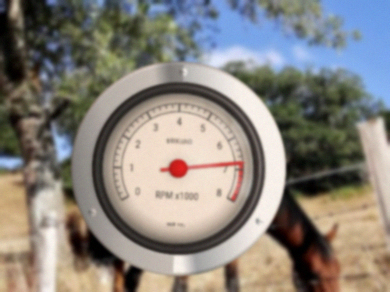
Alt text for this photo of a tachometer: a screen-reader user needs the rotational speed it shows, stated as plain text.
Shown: 6800 rpm
